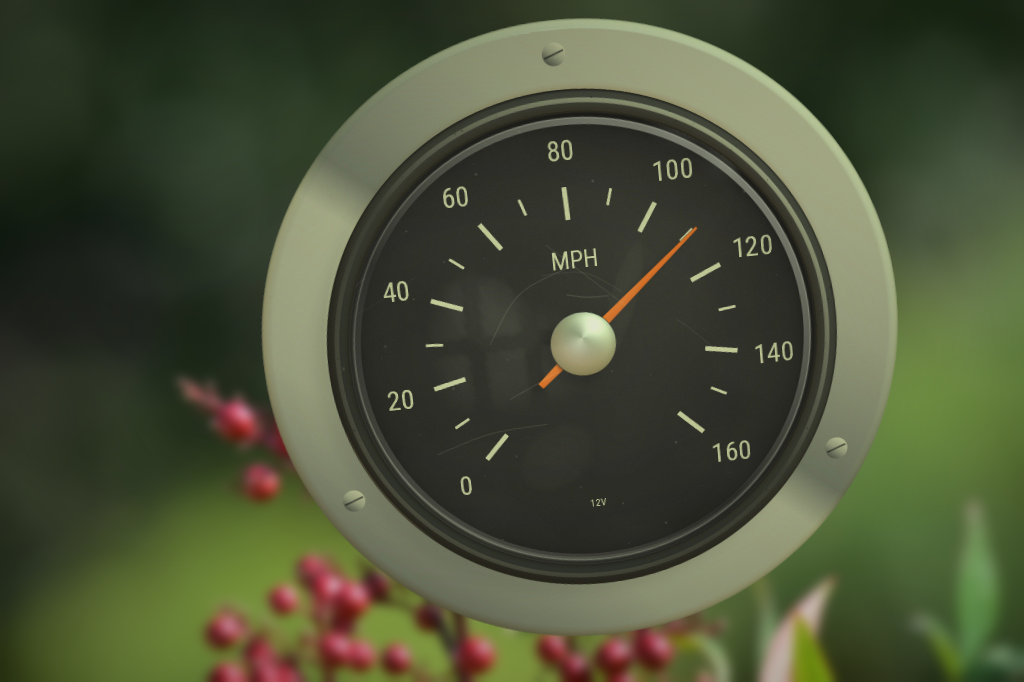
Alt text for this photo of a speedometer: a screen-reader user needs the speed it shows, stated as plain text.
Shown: 110 mph
